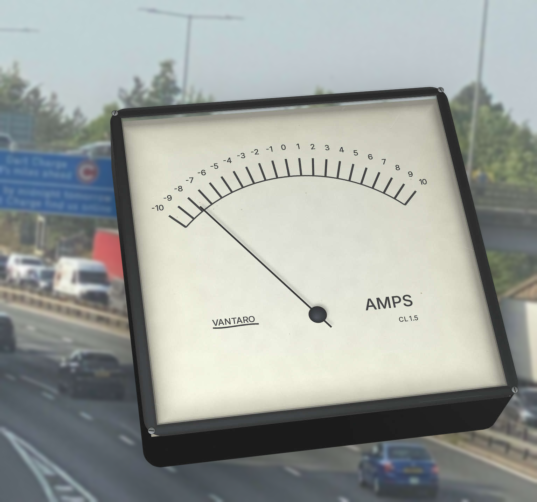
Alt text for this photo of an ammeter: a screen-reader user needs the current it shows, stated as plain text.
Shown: -8 A
